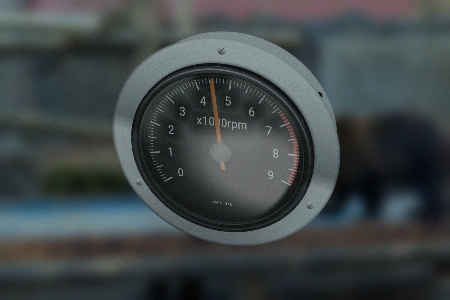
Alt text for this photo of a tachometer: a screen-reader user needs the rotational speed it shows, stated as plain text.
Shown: 4500 rpm
